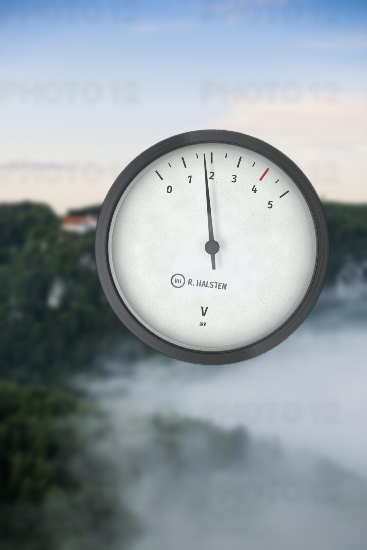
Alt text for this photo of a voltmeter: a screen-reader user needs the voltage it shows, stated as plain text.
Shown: 1.75 V
